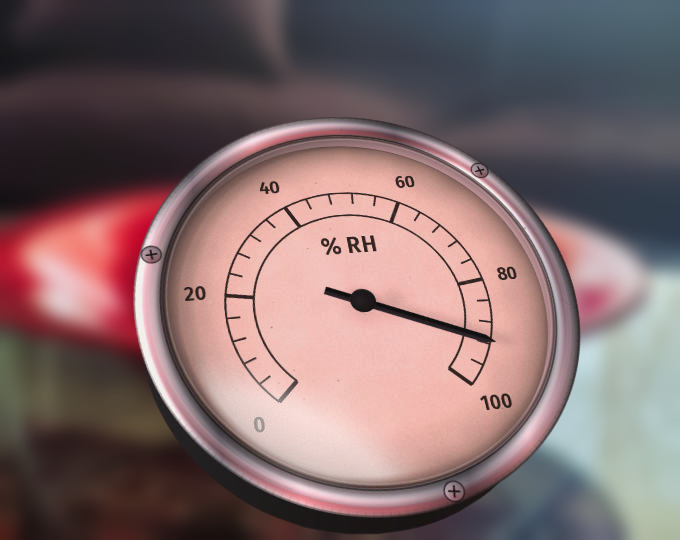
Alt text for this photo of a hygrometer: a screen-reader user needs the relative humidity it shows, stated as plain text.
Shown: 92 %
